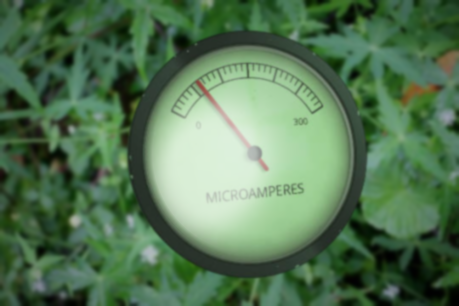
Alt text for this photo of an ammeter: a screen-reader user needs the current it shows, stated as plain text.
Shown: 60 µA
